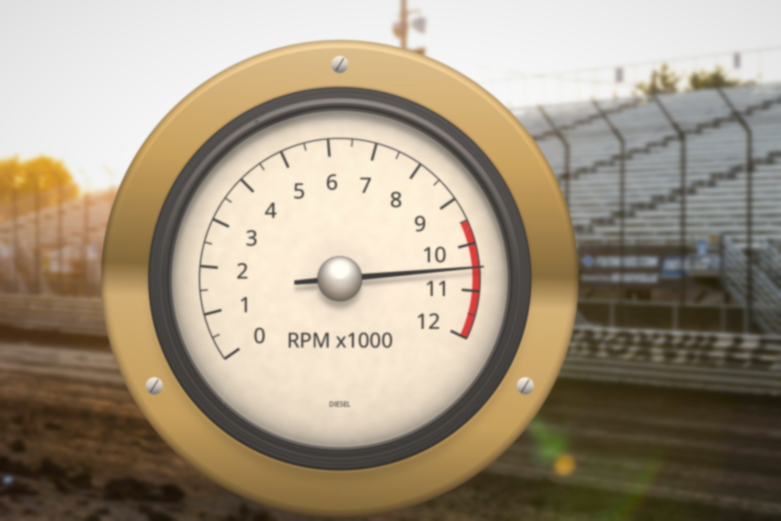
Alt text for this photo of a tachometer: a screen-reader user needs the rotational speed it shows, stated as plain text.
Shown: 10500 rpm
